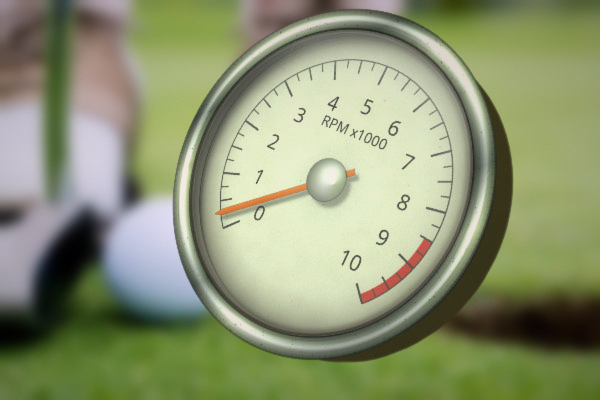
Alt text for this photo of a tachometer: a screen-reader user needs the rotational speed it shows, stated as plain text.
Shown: 250 rpm
